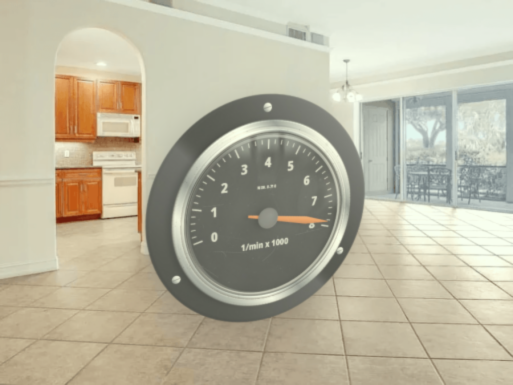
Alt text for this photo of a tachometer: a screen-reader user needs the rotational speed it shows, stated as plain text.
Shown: 7800 rpm
